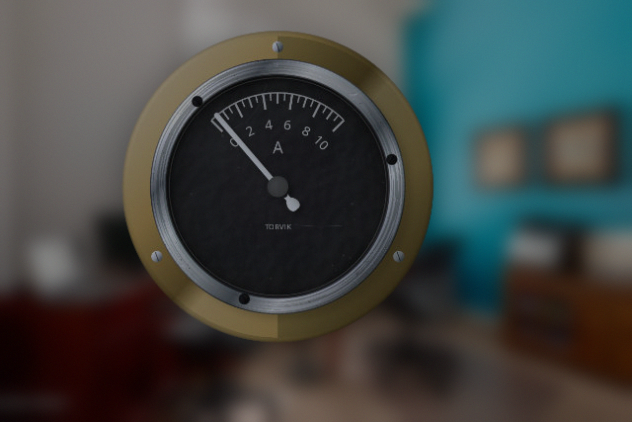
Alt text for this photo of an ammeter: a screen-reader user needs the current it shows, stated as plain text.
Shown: 0.5 A
